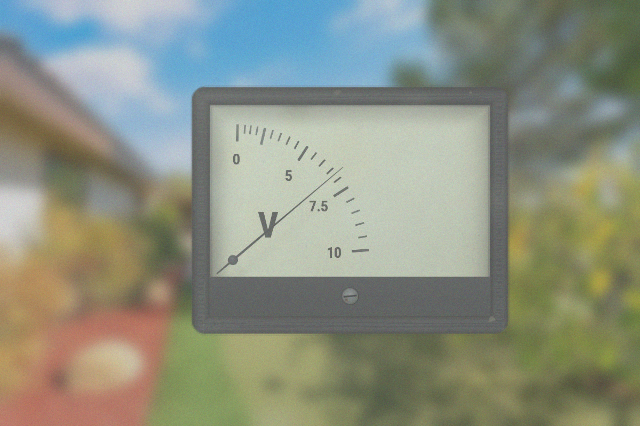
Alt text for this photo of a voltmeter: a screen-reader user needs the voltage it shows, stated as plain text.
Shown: 6.75 V
